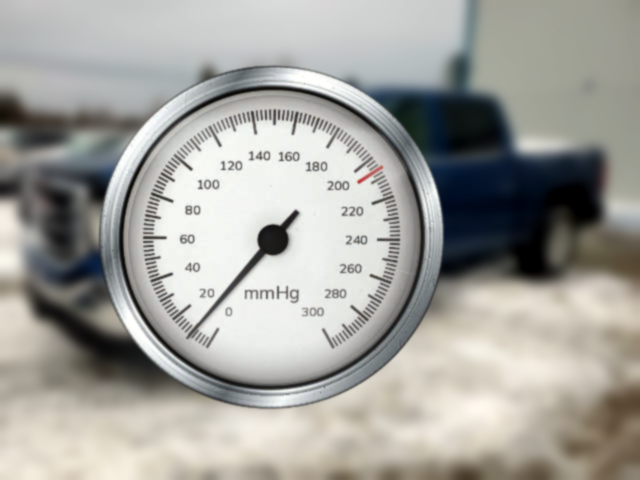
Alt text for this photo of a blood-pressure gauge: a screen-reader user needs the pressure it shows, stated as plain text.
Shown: 10 mmHg
